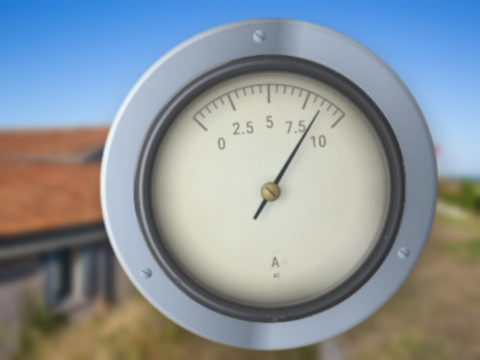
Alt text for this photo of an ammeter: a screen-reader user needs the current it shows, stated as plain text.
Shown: 8.5 A
